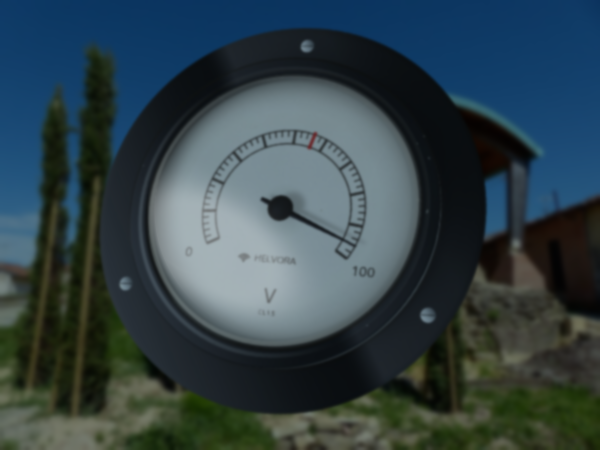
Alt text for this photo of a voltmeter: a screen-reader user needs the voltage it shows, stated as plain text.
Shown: 96 V
